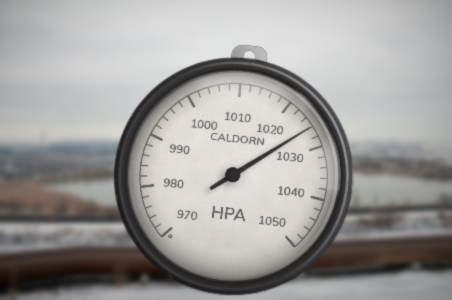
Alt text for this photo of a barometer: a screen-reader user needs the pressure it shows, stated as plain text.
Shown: 1026 hPa
